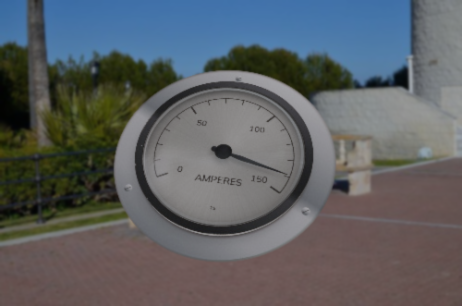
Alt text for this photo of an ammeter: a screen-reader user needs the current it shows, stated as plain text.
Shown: 140 A
